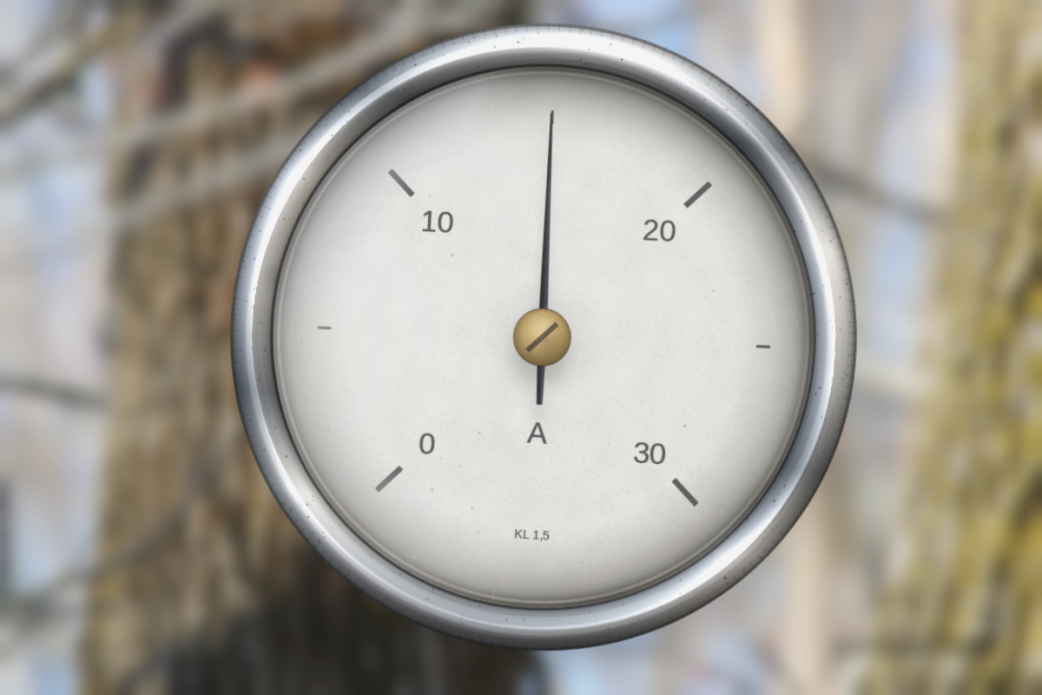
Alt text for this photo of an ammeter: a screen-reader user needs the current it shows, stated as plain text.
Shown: 15 A
